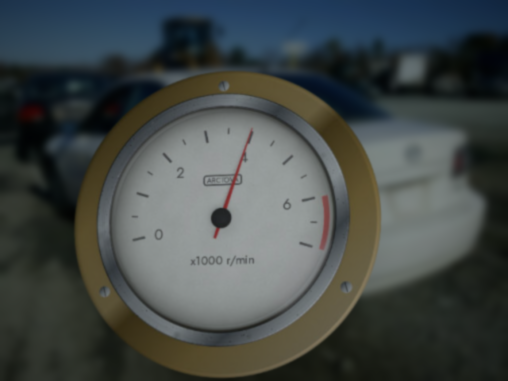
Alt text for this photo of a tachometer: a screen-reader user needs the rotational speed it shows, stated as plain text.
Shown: 4000 rpm
